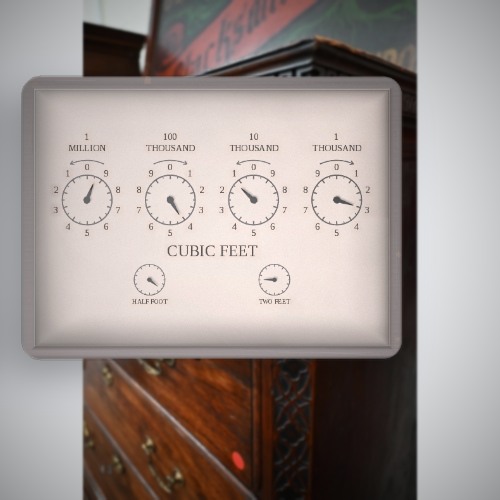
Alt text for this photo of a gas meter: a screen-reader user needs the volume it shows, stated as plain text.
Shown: 941300 ft³
